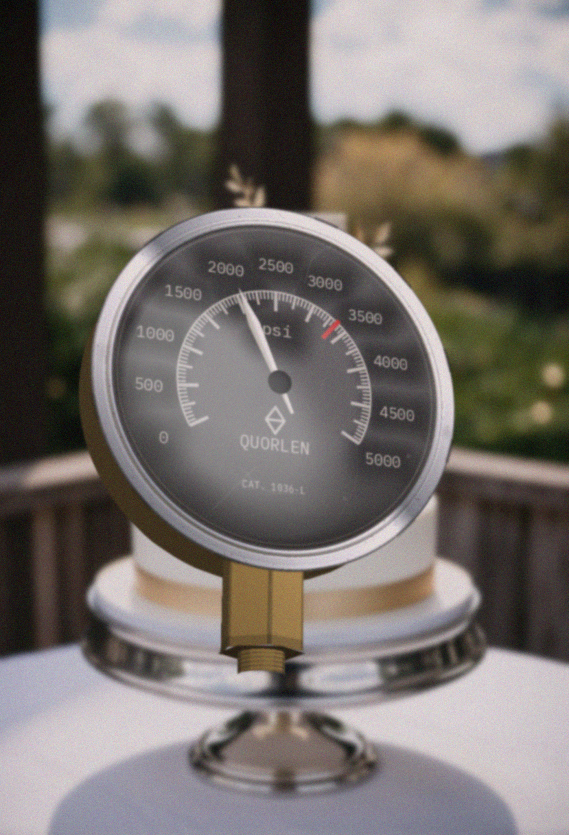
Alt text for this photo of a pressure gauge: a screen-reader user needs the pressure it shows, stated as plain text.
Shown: 2000 psi
